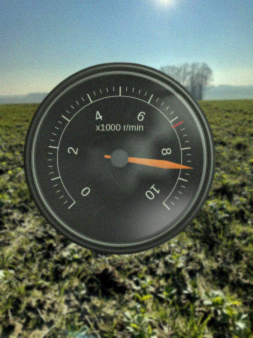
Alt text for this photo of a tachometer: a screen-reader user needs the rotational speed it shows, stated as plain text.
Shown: 8600 rpm
